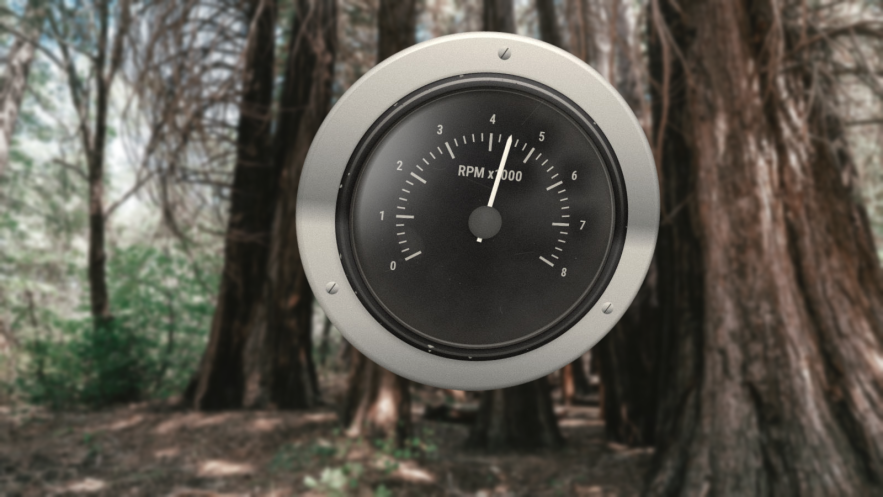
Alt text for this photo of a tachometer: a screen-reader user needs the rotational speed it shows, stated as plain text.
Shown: 4400 rpm
